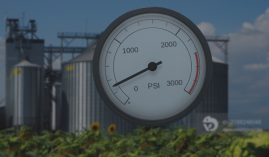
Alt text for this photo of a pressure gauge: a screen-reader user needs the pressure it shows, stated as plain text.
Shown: 300 psi
